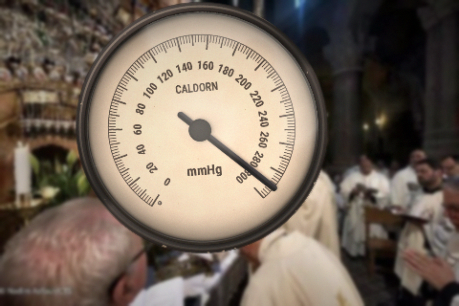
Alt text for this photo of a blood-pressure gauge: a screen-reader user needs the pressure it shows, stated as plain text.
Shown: 290 mmHg
